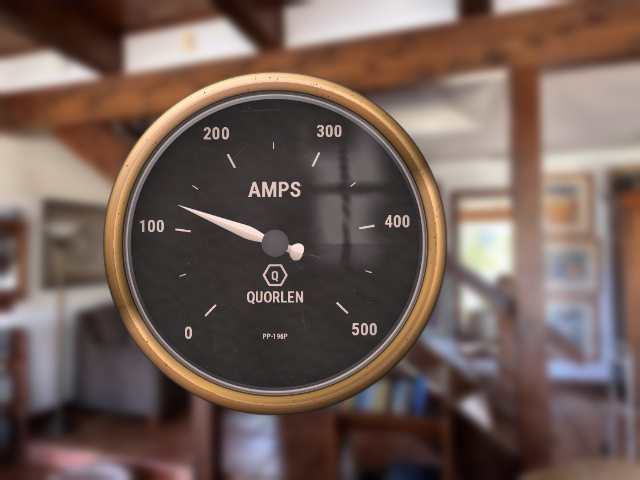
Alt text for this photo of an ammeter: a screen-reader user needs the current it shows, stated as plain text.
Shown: 125 A
